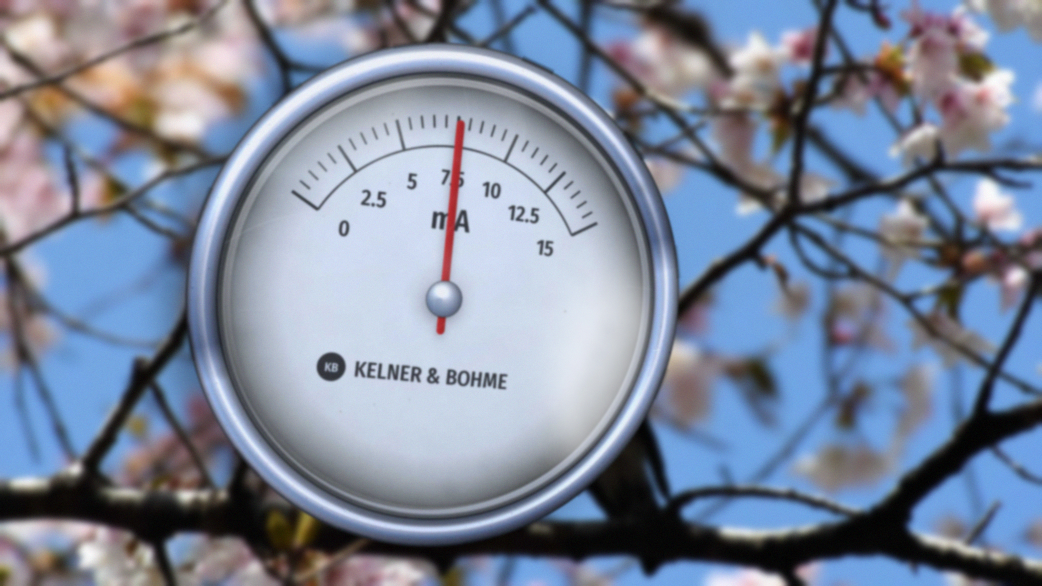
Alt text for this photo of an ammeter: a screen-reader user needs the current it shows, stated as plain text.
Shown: 7.5 mA
